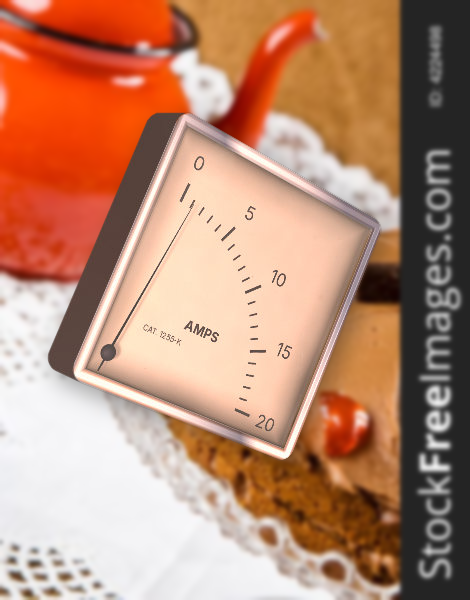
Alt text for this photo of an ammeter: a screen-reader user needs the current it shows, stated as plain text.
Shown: 1 A
